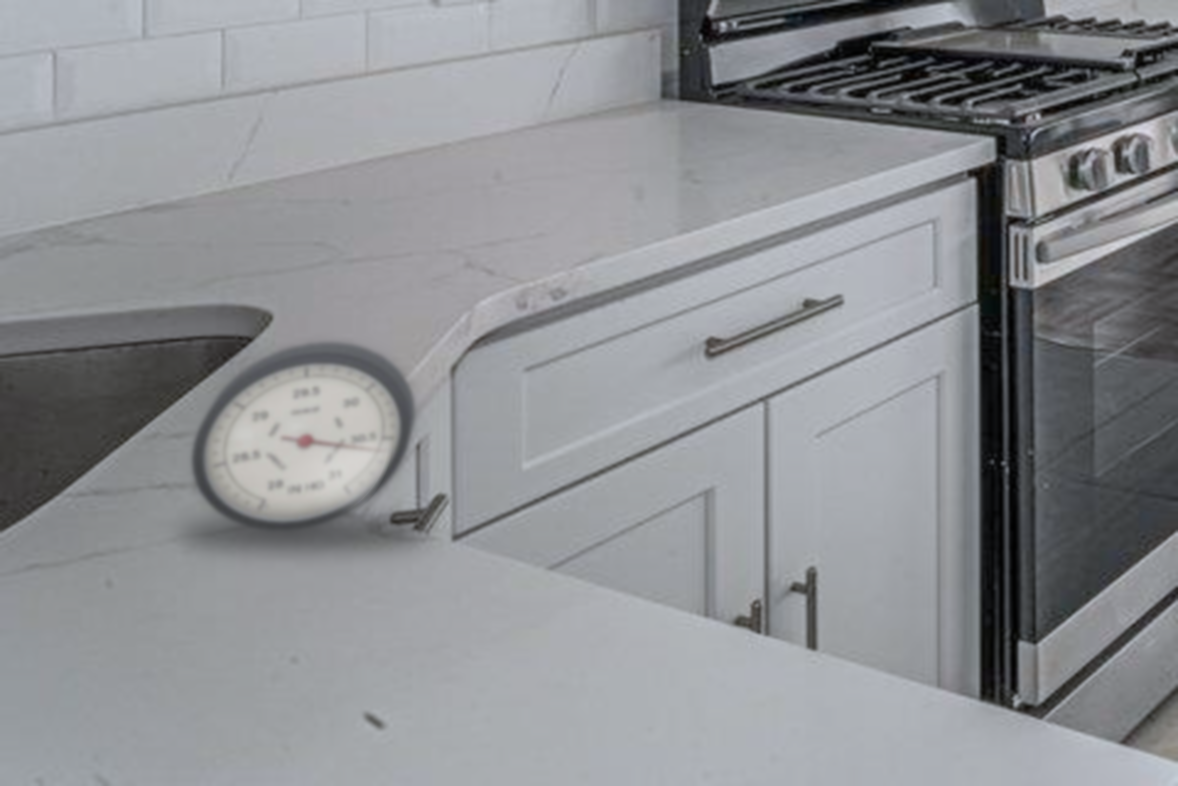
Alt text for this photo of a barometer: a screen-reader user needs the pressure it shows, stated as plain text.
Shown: 30.6 inHg
